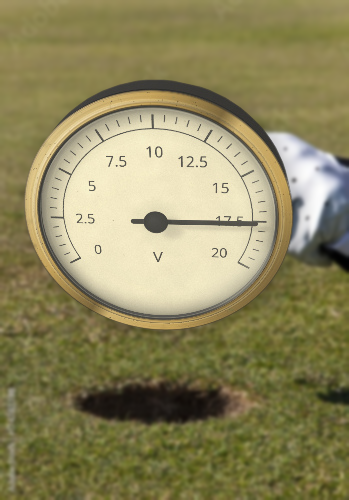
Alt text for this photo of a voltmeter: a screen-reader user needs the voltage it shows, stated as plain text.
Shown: 17.5 V
